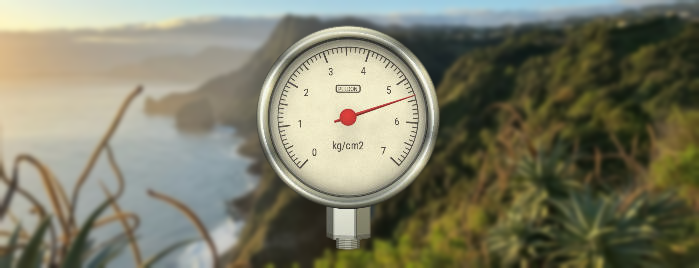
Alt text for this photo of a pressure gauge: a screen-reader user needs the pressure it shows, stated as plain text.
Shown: 5.4 kg/cm²
